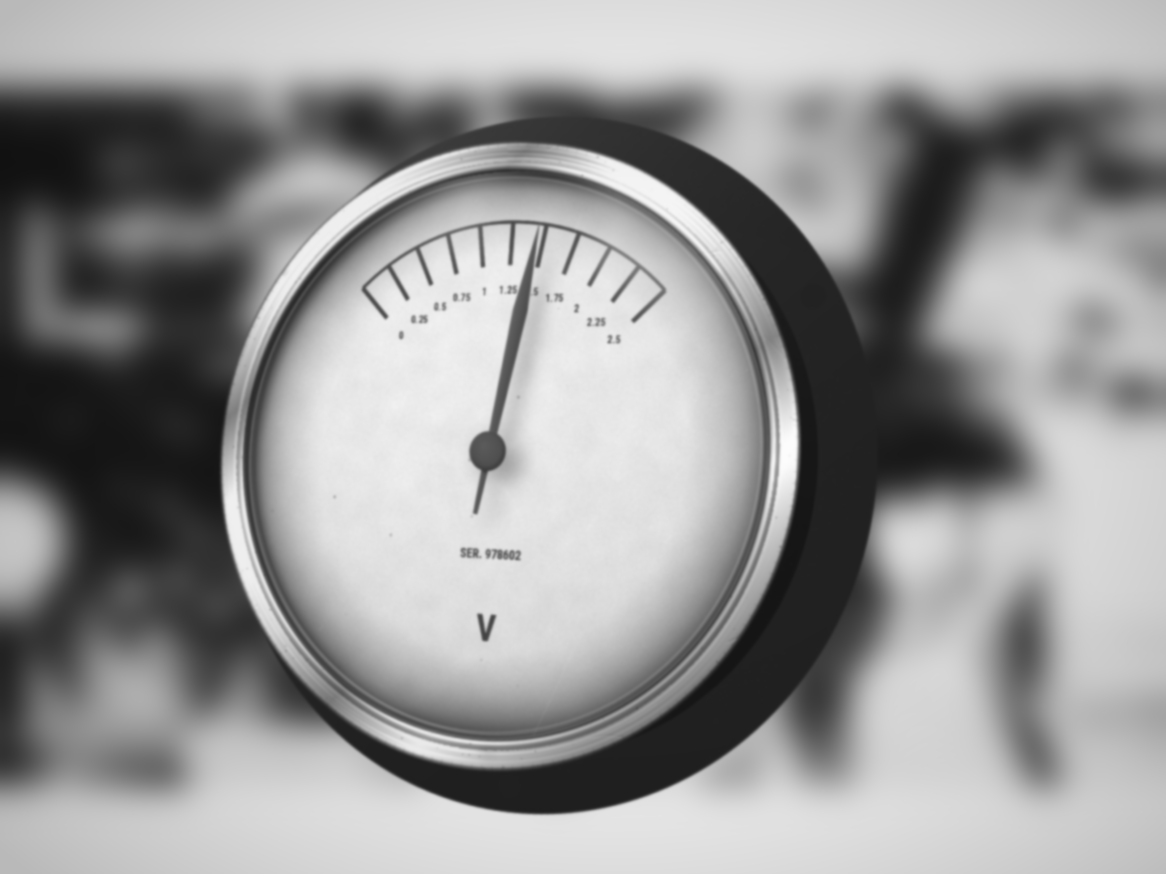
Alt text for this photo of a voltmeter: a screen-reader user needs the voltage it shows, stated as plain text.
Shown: 1.5 V
